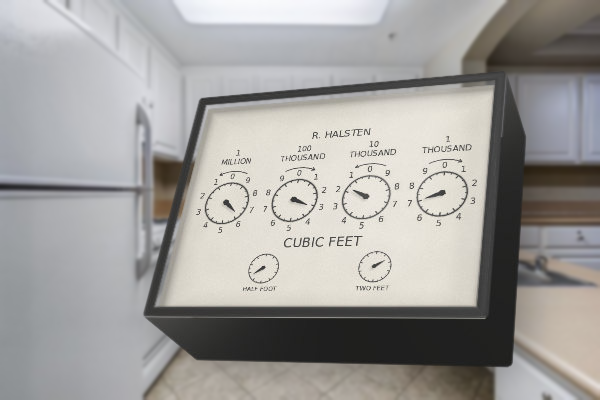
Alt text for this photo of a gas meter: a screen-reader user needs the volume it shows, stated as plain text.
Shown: 631700 ft³
